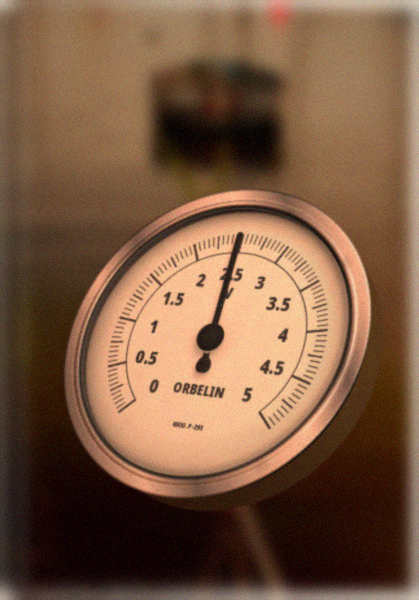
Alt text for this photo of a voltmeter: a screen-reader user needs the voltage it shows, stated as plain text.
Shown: 2.5 V
